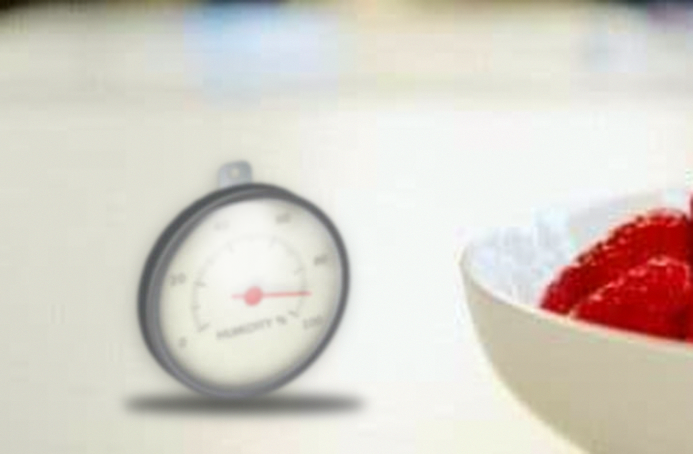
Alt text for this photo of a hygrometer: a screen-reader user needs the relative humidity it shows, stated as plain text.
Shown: 90 %
